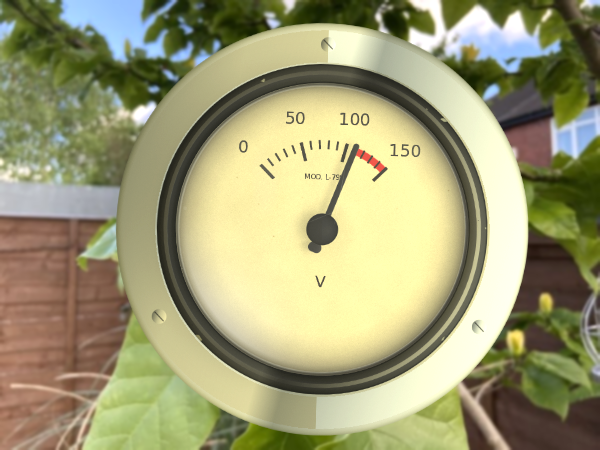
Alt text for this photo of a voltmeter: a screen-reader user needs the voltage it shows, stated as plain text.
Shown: 110 V
